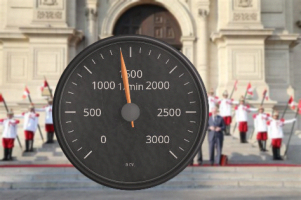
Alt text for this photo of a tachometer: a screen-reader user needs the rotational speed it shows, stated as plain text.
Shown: 1400 rpm
